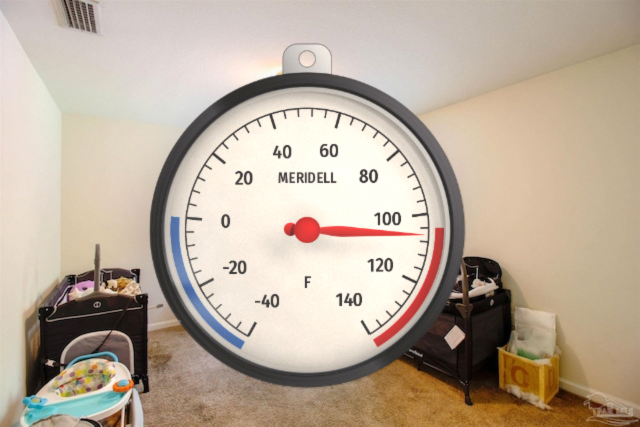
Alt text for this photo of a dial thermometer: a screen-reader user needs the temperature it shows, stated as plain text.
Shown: 106 °F
